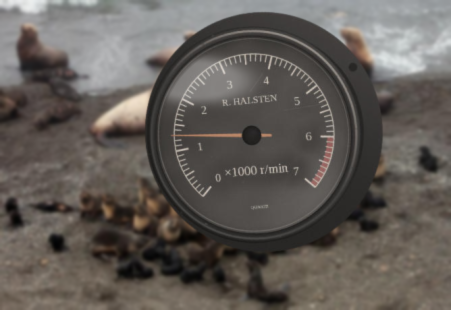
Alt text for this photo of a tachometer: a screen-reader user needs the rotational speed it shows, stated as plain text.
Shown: 1300 rpm
